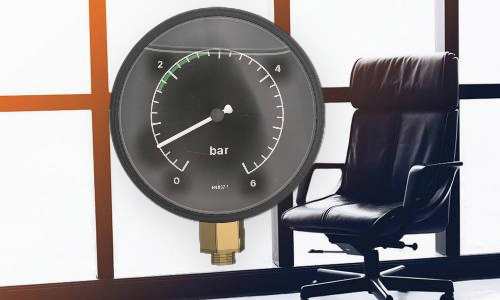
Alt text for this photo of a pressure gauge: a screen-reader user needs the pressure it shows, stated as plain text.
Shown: 0.6 bar
